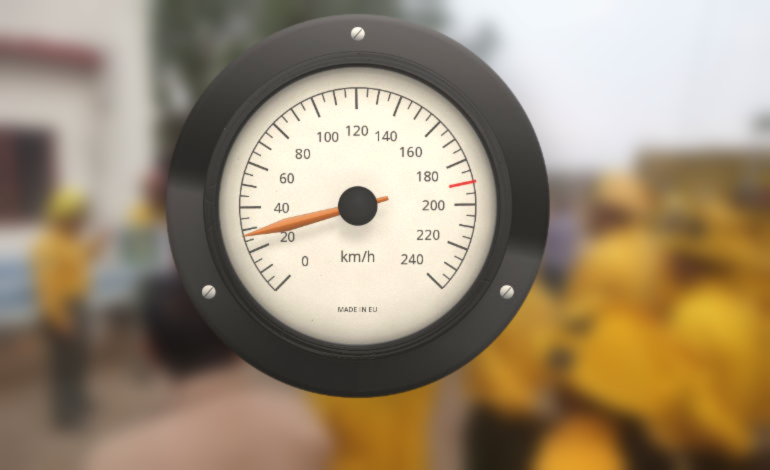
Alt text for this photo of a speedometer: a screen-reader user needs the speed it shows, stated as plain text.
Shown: 27.5 km/h
